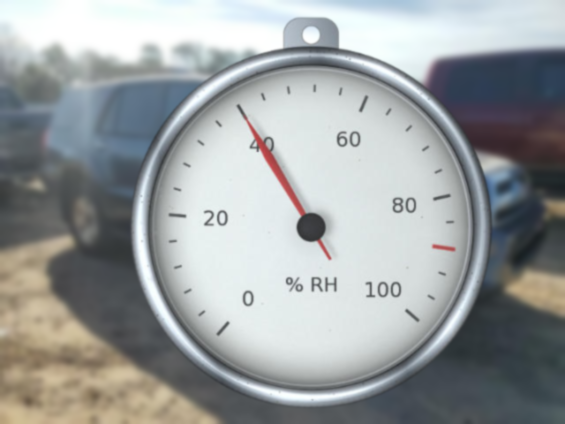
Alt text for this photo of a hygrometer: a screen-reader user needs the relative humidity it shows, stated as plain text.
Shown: 40 %
